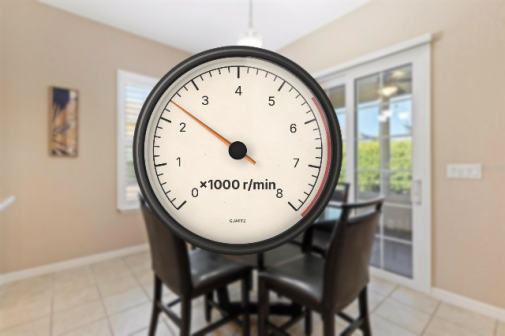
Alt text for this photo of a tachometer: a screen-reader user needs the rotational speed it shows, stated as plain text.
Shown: 2400 rpm
